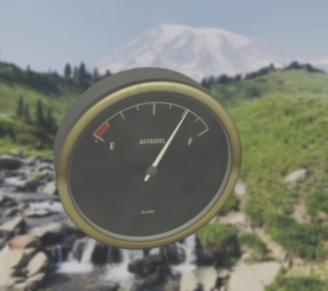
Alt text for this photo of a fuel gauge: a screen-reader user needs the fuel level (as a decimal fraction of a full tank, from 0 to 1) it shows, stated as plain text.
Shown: 0.75
